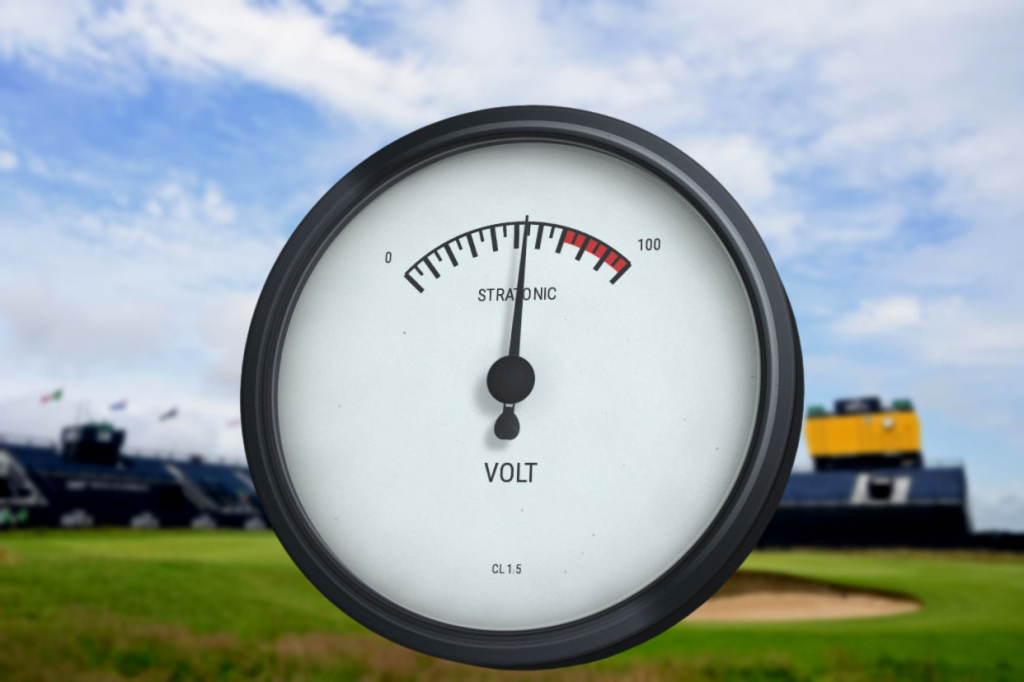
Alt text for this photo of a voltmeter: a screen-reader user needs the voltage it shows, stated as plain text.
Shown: 55 V
